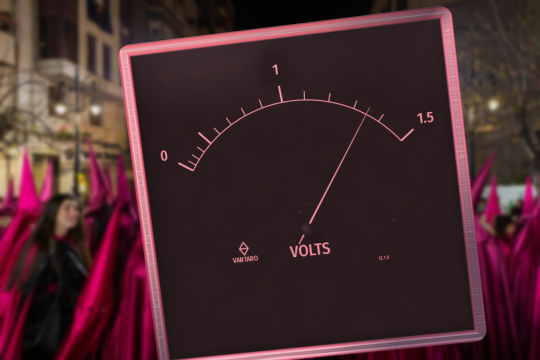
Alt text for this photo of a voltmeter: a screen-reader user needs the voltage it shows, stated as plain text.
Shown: 1.35 V
